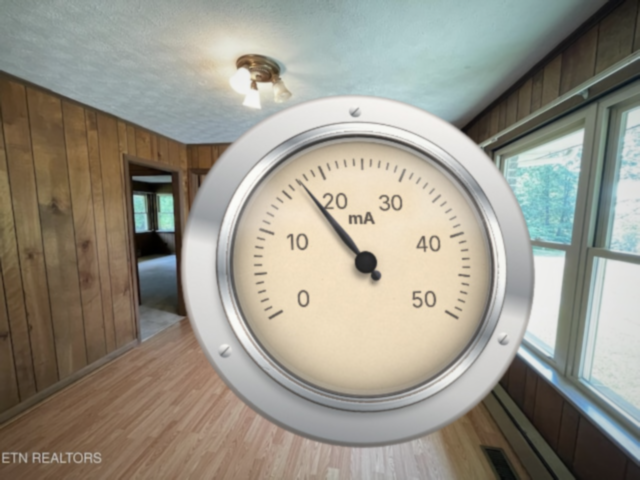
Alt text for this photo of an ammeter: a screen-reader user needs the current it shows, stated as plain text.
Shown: 17 mA
